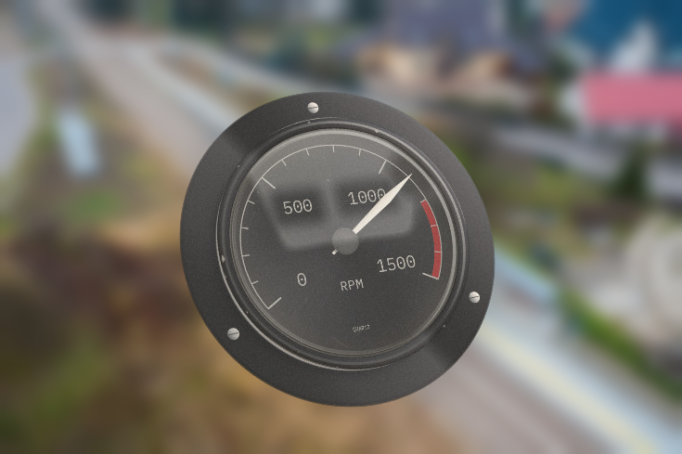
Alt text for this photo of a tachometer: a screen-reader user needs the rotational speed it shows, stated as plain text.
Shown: 1100 rpm
